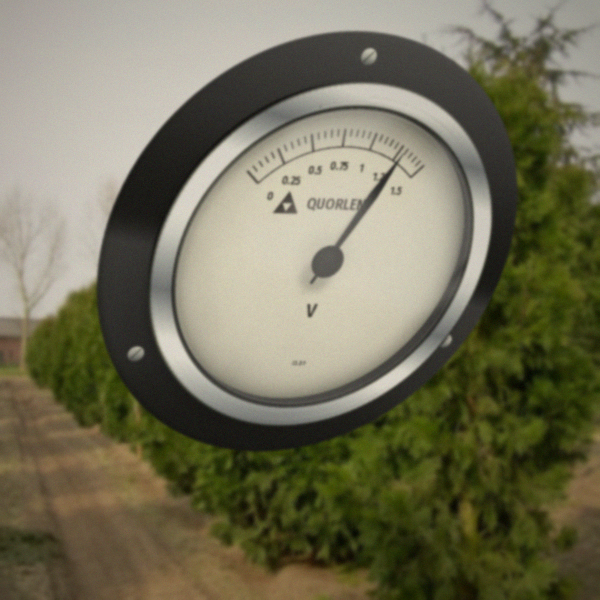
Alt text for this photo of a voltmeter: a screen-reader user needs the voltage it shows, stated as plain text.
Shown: 1.25 V
